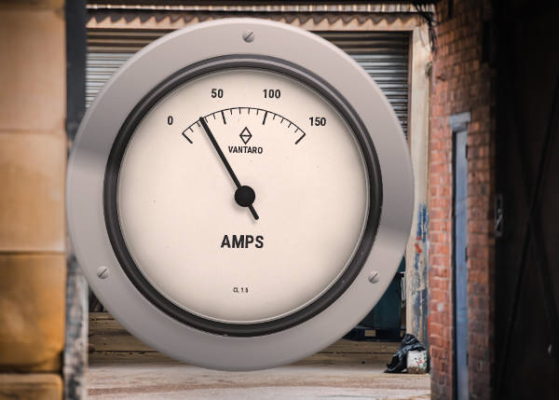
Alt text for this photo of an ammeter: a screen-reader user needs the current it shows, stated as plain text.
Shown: 25 A
